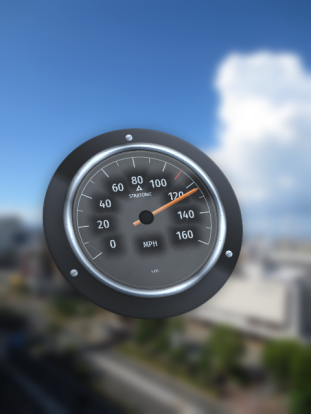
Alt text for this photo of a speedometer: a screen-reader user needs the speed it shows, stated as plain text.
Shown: 125 mph
